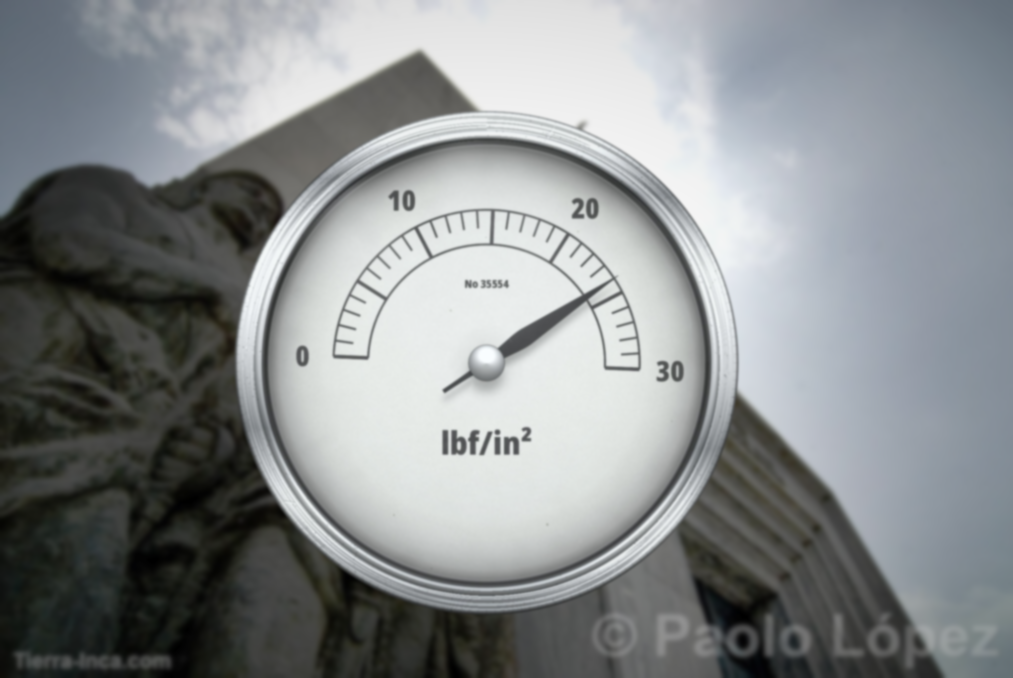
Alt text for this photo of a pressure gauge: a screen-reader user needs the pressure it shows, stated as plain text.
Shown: 24 psi
